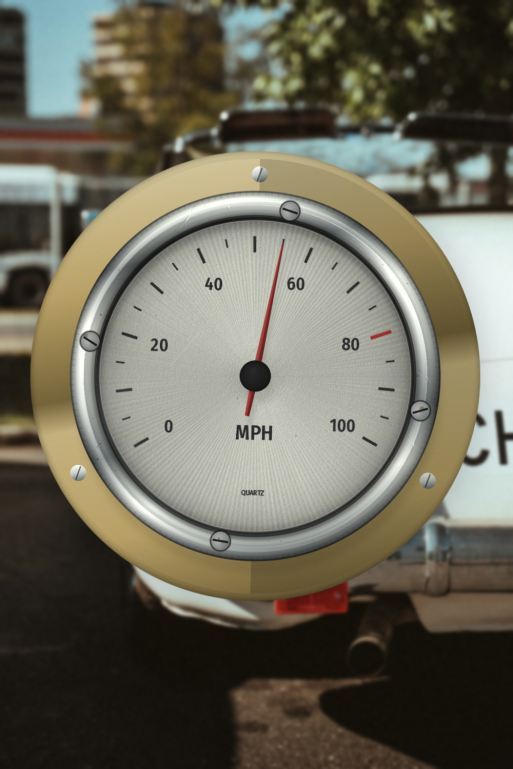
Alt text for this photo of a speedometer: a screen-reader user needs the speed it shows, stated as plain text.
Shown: 55 mph
